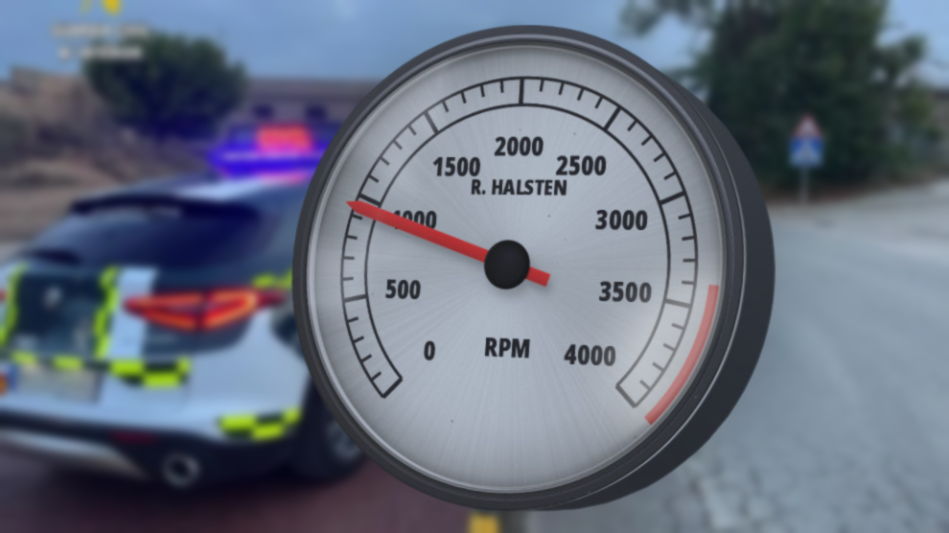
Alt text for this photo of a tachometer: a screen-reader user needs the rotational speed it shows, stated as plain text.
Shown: 950 rpm
